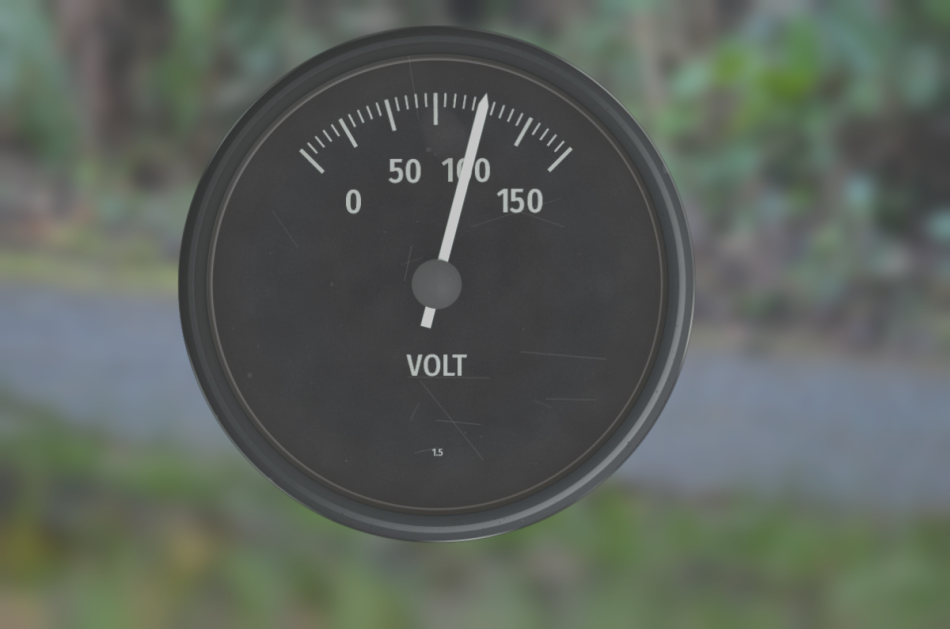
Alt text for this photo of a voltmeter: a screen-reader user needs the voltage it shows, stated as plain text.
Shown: 100 V
